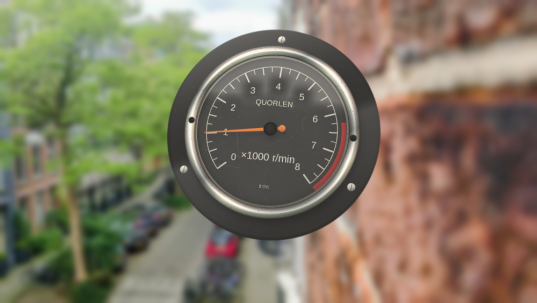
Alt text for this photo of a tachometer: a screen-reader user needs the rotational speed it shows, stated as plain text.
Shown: 1000 rpm
